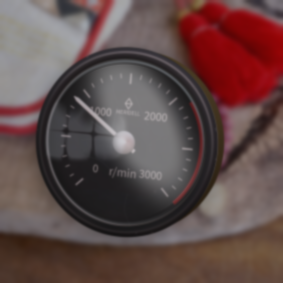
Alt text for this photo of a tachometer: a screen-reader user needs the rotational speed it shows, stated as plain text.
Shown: 900 rpm
